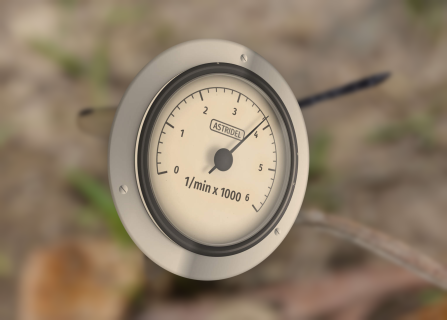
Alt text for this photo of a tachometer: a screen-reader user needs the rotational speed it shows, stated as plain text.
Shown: 3800 rpm
